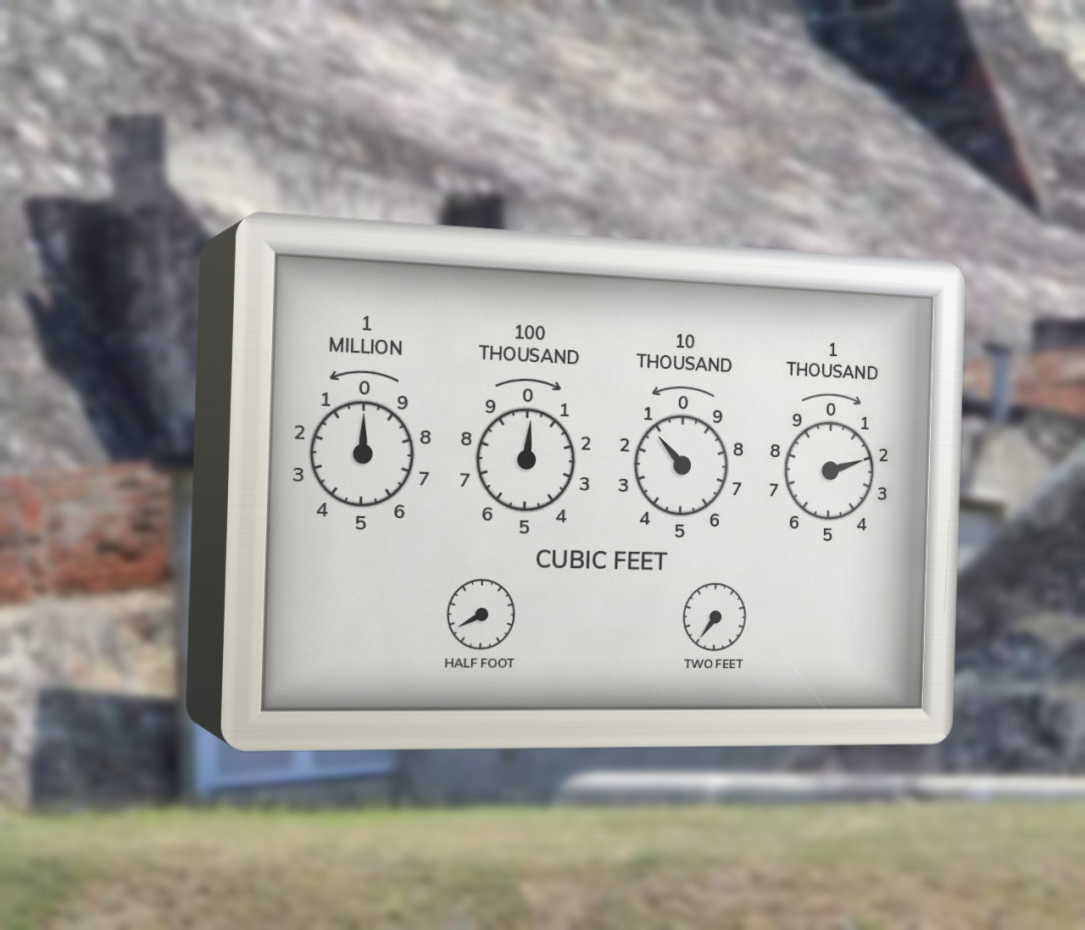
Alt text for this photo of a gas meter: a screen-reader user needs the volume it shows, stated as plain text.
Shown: 1200 ft³
